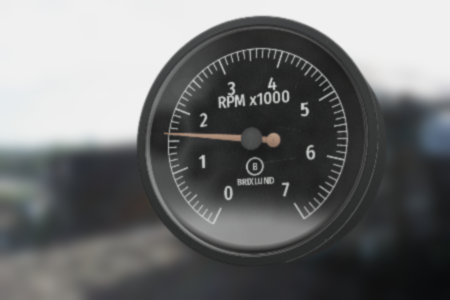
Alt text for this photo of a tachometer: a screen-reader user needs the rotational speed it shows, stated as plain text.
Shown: 1600 rpm
